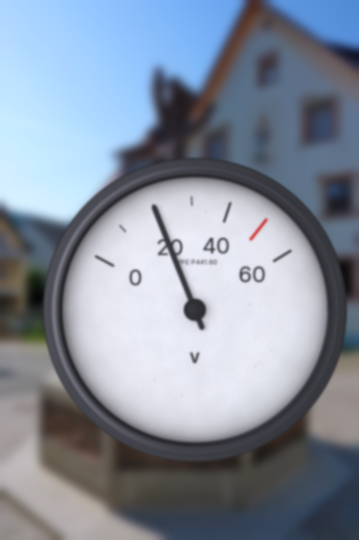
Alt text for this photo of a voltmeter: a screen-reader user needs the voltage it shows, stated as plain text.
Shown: 20 V
